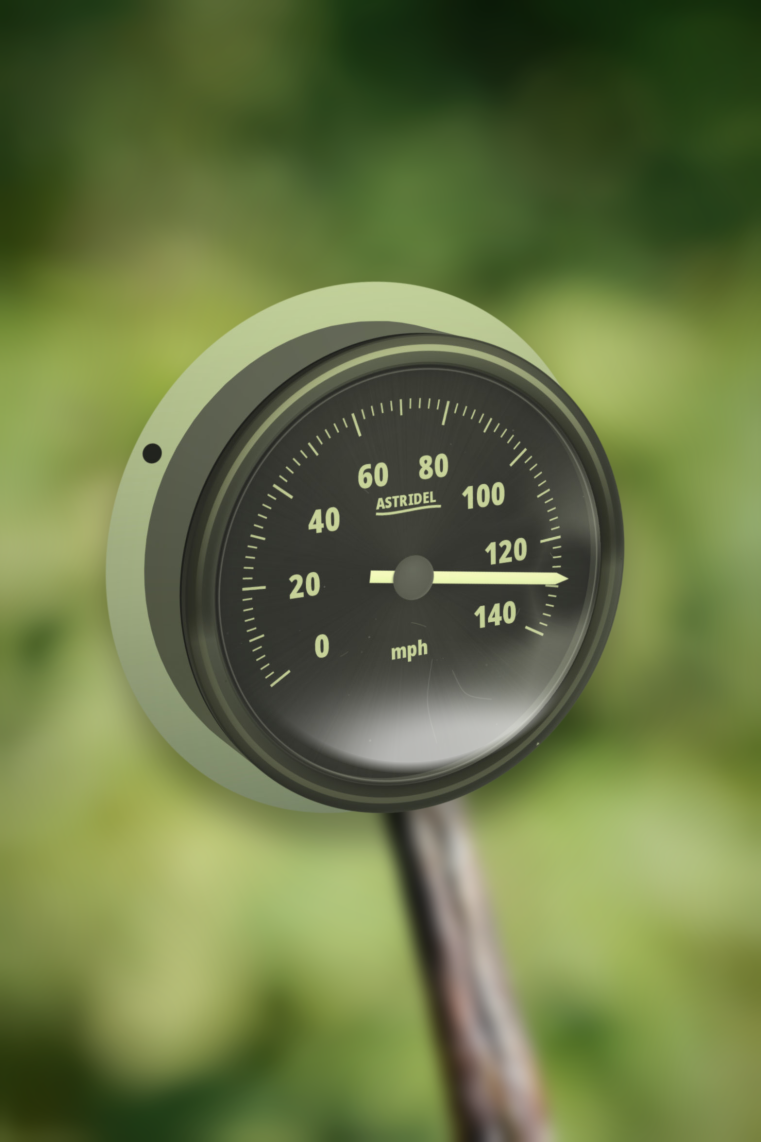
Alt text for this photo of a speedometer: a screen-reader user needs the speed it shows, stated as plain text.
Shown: 128 mph
